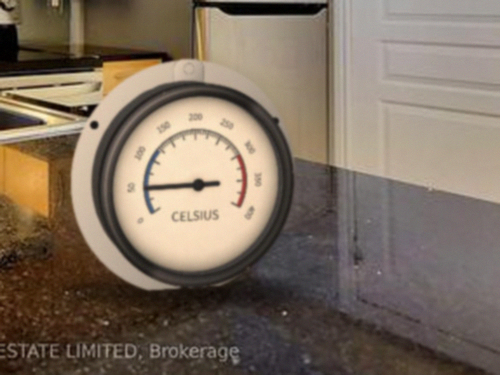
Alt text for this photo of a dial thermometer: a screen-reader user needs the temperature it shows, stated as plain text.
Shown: 50 °C
